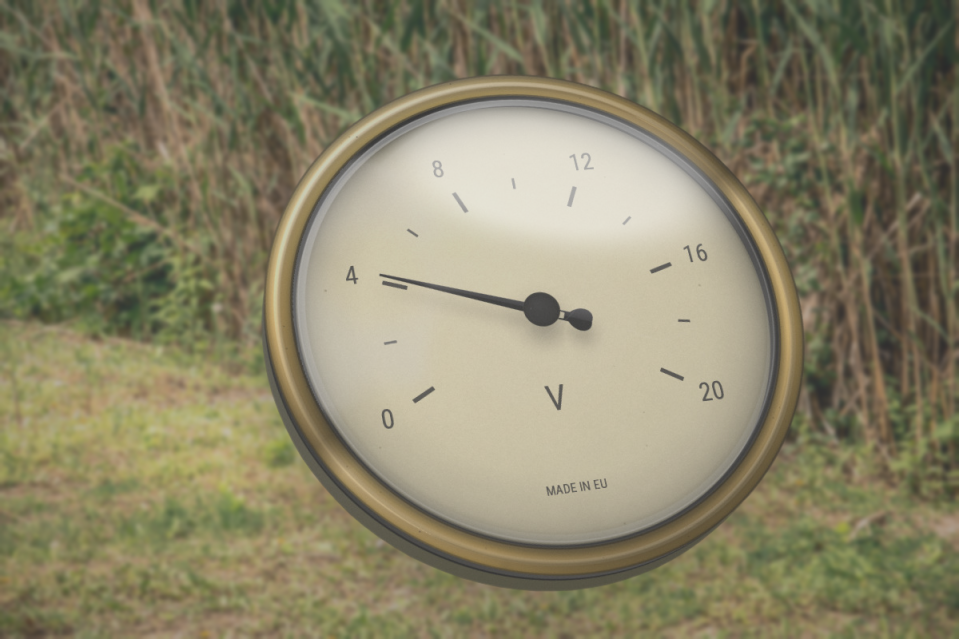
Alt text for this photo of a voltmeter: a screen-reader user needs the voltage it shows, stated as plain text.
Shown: 4 V
